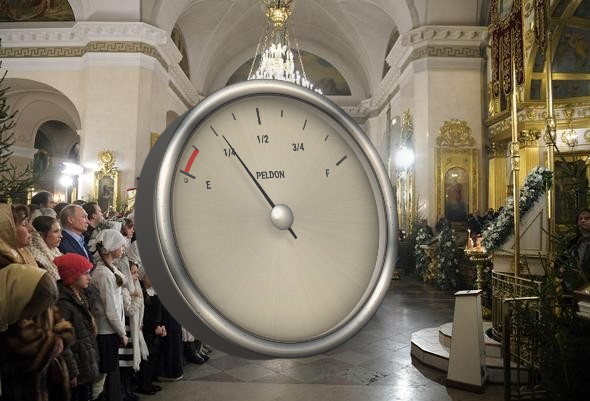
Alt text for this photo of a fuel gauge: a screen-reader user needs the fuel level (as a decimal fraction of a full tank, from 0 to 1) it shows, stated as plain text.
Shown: 0.25
